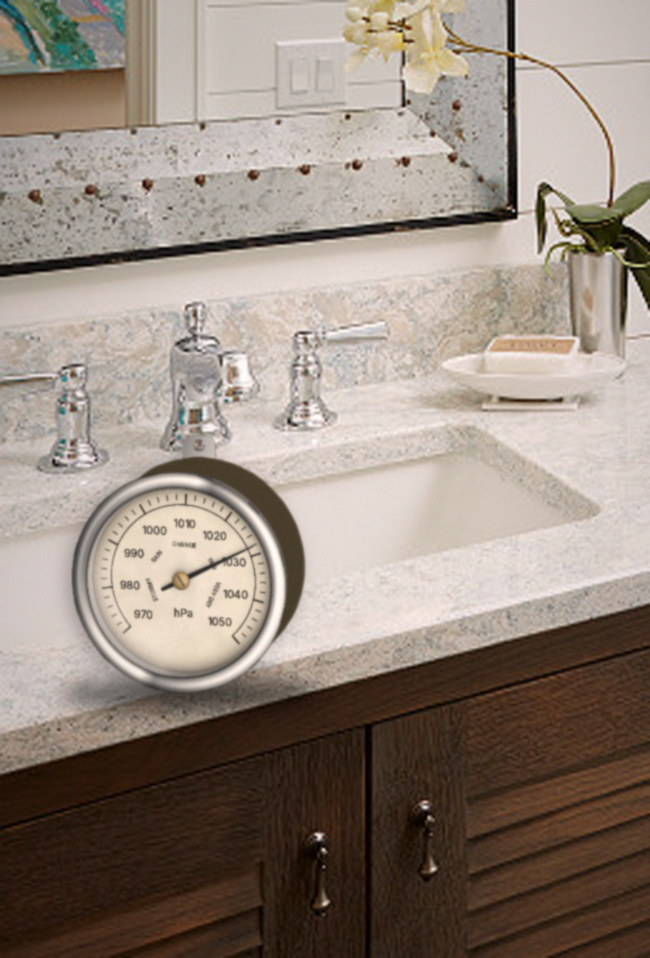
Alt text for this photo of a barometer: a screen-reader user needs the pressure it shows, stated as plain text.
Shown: 1028 hPa
